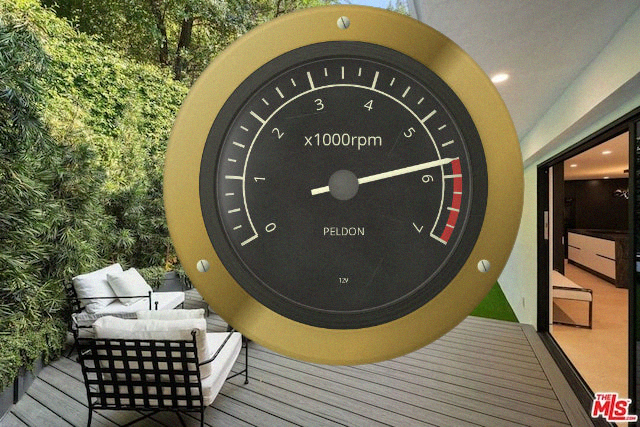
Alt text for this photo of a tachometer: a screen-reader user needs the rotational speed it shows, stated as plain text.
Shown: 5750 rpm
